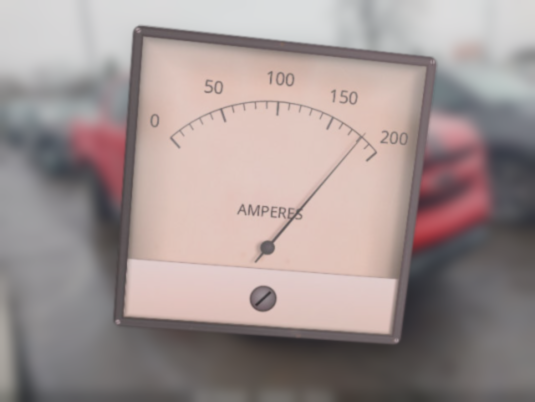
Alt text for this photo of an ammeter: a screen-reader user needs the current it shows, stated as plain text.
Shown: 180 A
